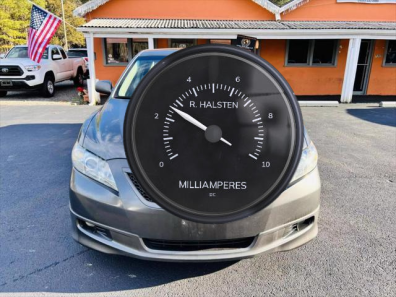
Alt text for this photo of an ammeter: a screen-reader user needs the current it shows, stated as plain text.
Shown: 2.6 mA
